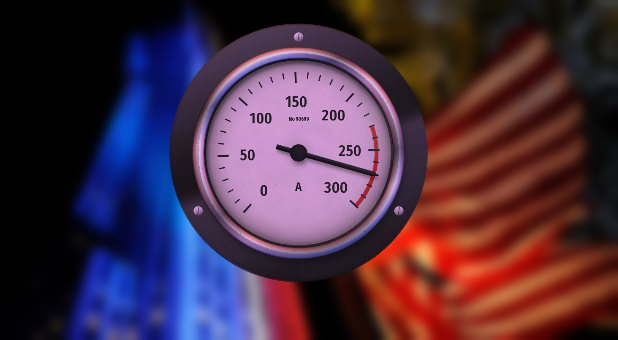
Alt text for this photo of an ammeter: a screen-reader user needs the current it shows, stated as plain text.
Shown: 270 A
